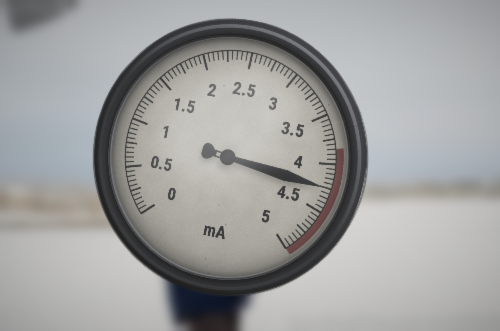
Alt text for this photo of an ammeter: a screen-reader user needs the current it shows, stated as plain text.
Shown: 4.25 mA
